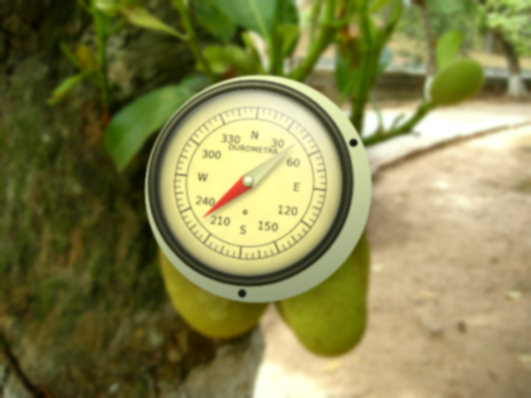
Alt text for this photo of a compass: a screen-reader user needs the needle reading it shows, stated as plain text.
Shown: 225 °
